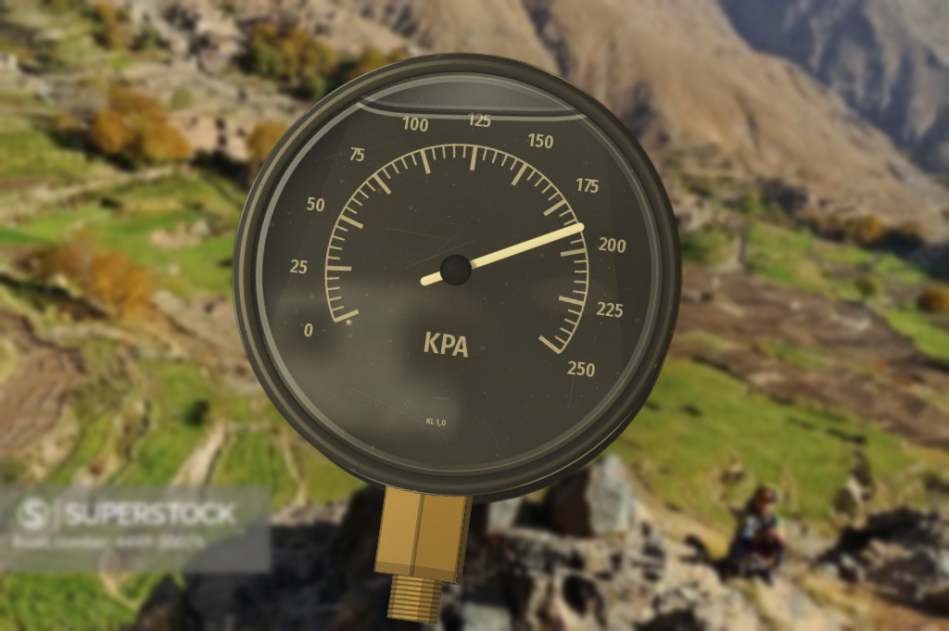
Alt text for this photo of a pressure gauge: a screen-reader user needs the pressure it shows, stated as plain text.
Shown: 190 kPa
